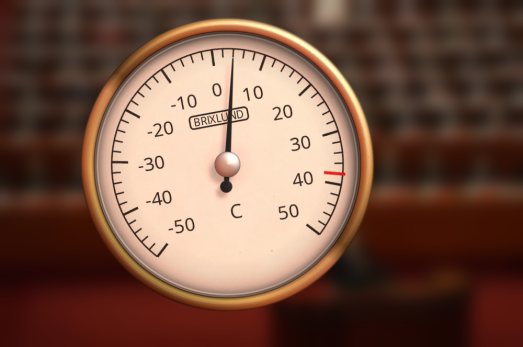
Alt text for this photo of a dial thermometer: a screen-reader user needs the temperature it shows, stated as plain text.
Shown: 4 °C
